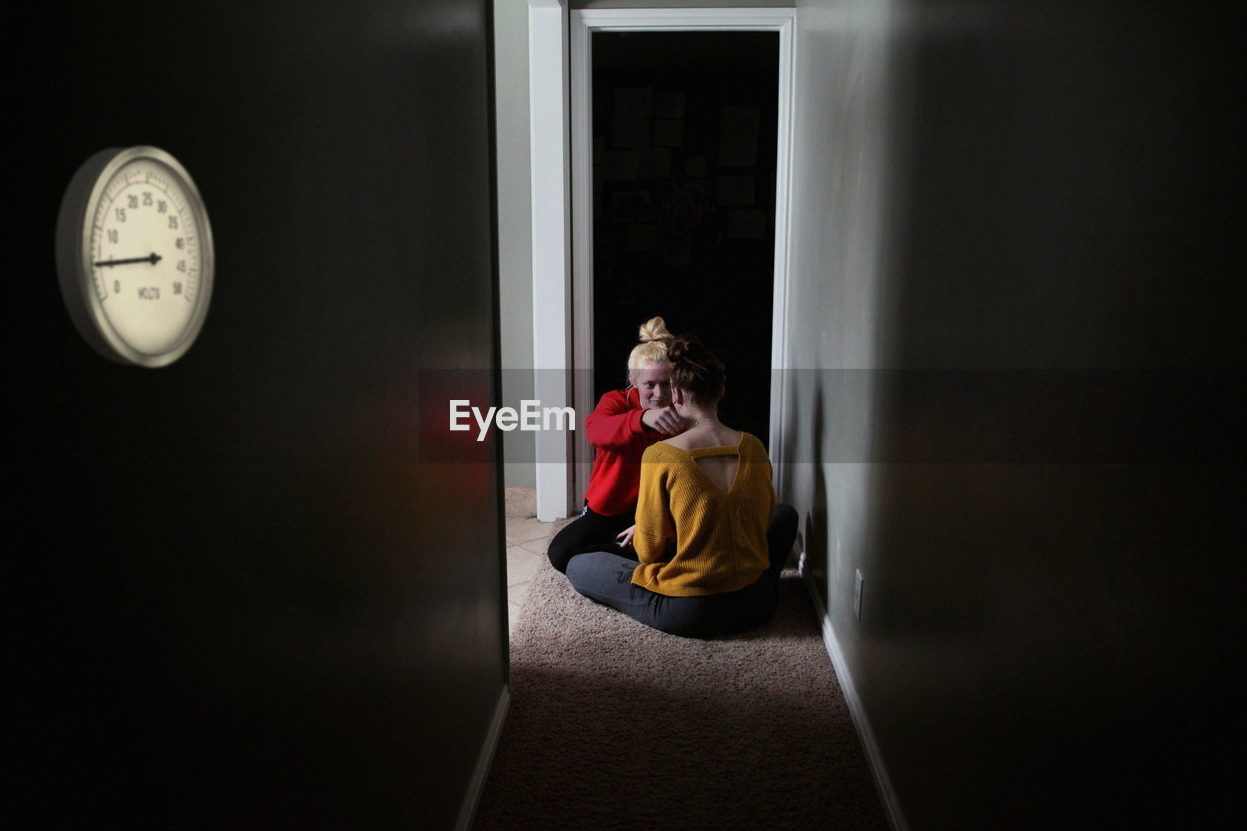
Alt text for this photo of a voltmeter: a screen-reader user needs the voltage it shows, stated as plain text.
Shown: 5 V
